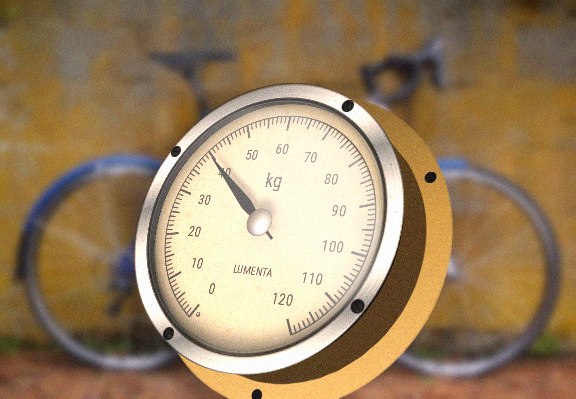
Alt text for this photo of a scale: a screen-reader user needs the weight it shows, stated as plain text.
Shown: 40 kg
